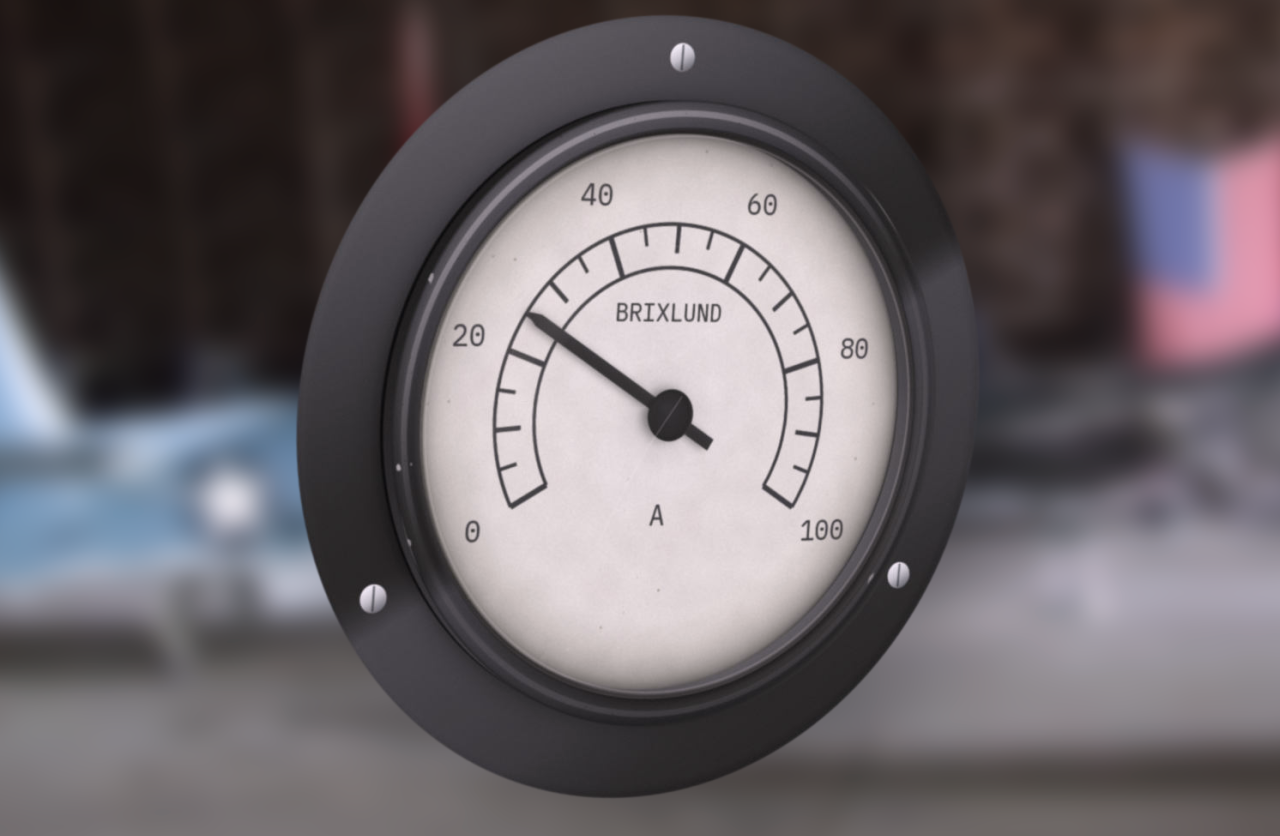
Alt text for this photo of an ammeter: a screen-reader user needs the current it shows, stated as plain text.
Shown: 25 A
